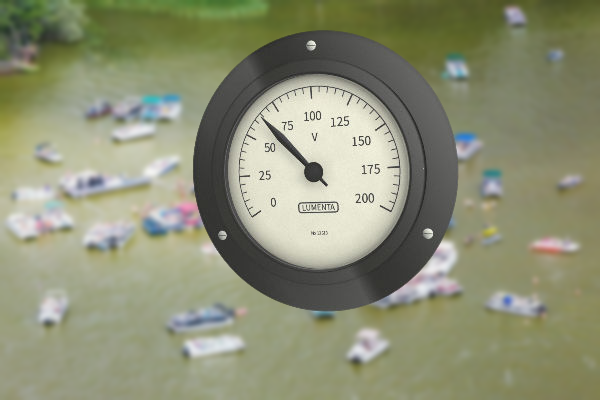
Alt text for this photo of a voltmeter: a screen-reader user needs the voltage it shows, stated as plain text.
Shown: 65 V
